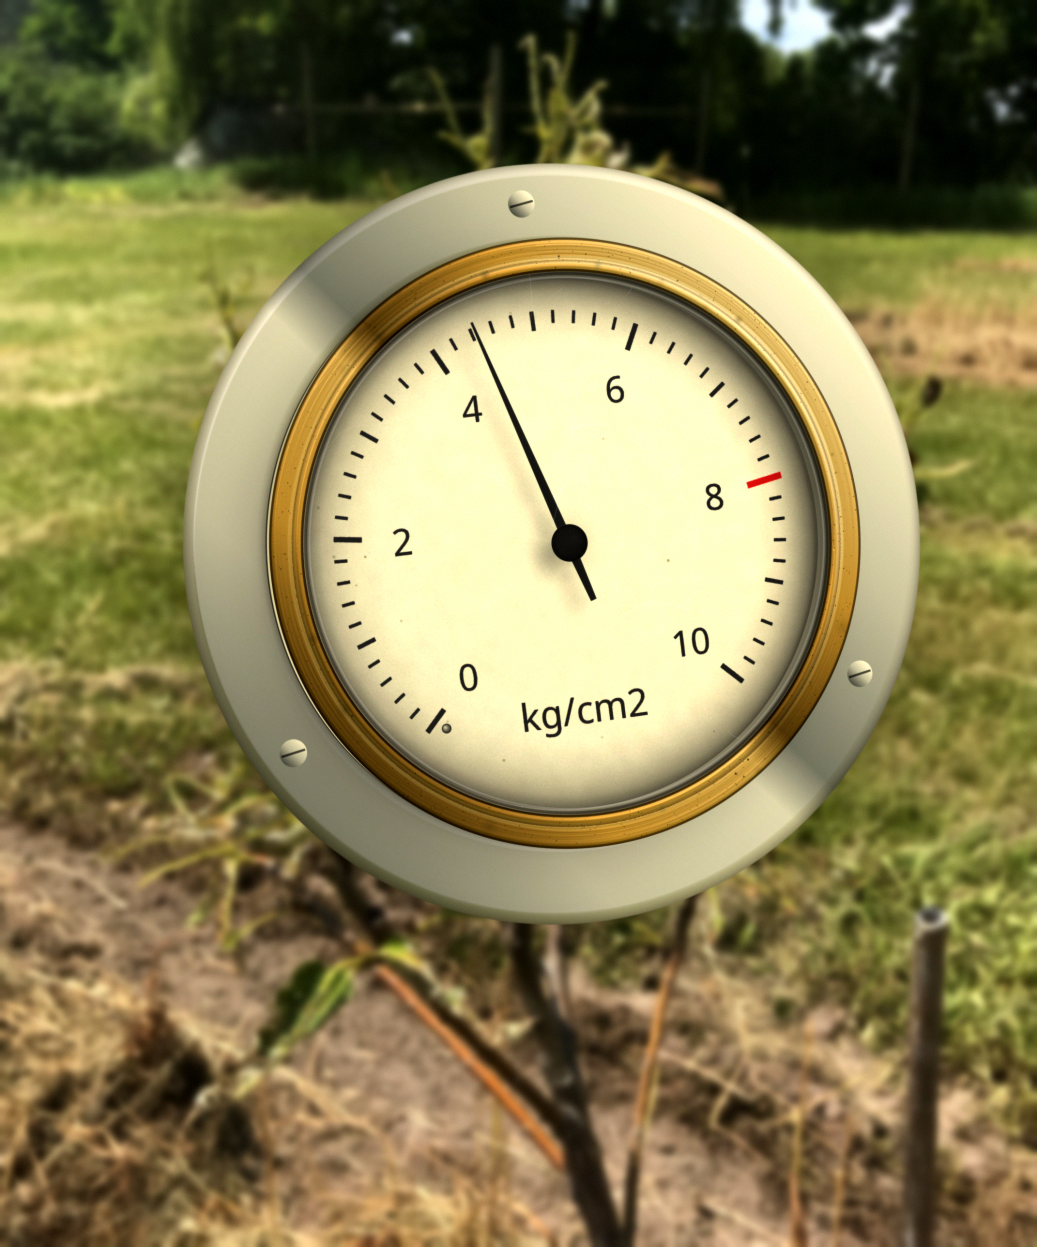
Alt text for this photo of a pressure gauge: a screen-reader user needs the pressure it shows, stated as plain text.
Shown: 4.4 kg/cm²
